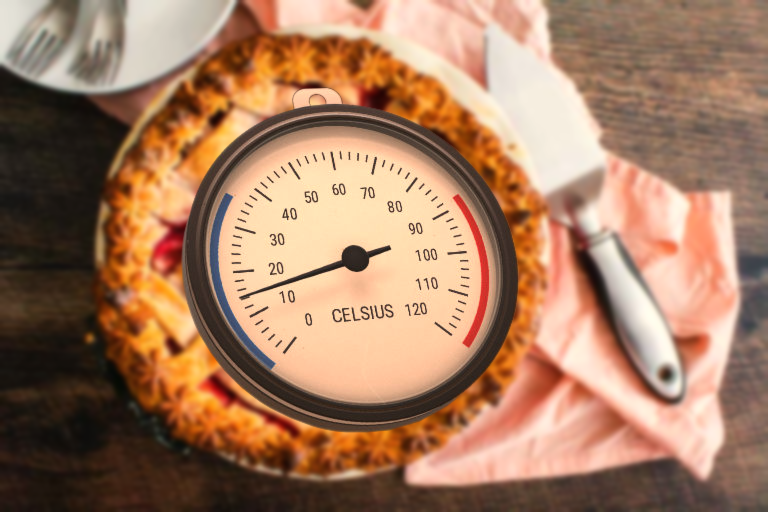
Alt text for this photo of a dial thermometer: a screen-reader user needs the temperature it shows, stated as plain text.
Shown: 14 °C
